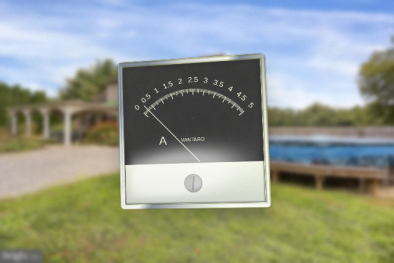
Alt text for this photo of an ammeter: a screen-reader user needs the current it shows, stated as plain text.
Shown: 0.25 A
